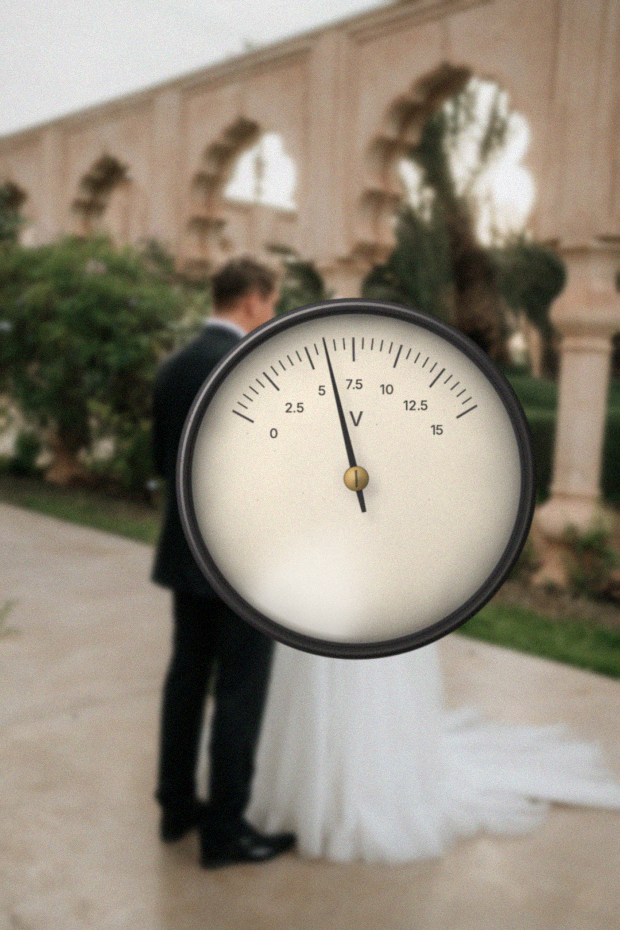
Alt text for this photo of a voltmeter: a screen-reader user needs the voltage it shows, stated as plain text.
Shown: 6 V
